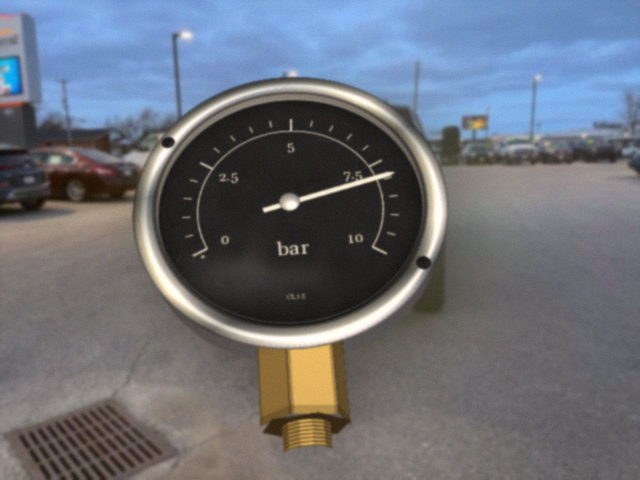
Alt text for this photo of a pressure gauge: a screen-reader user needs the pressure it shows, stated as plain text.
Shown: 8 bar
